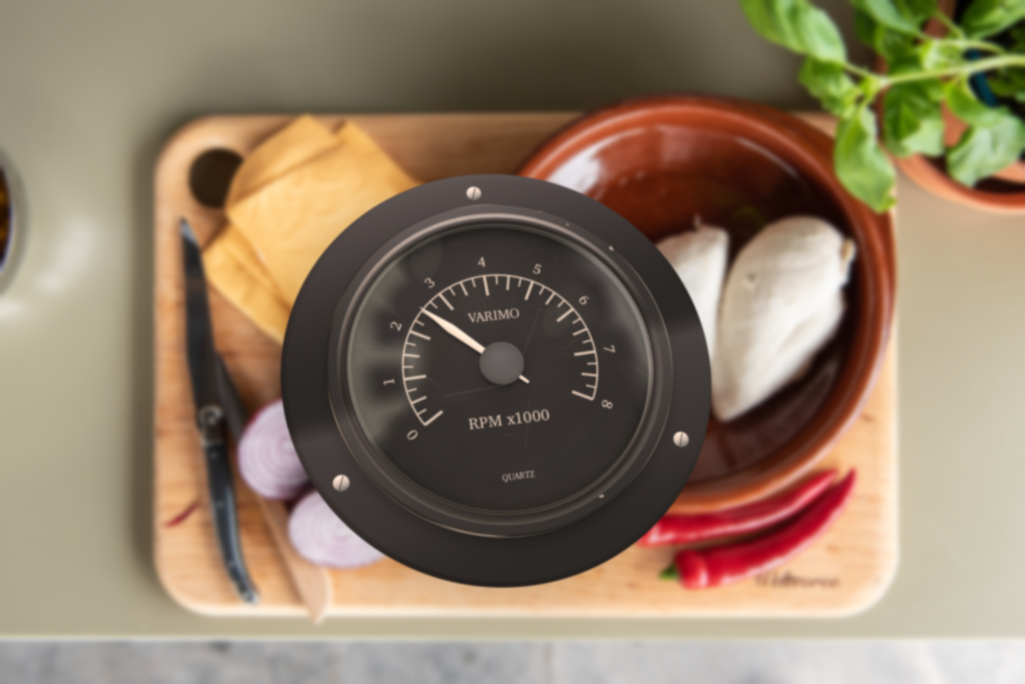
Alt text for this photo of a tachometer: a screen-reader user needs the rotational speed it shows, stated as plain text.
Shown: 2500 rpm
